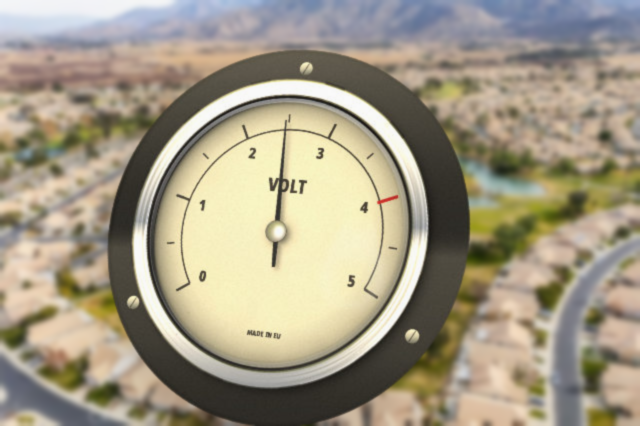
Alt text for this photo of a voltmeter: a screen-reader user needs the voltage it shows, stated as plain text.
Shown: 2.5 V
